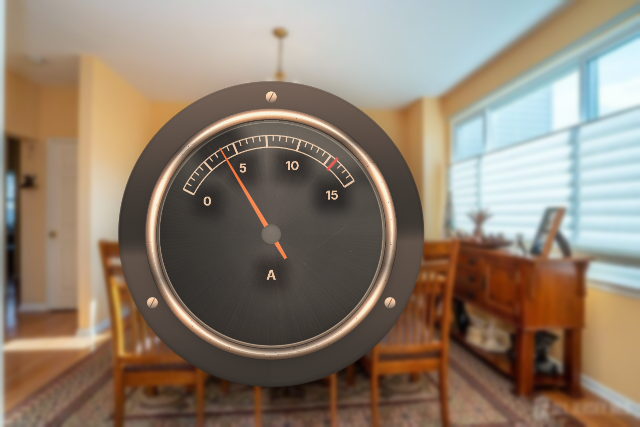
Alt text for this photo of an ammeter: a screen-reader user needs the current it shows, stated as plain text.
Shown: 4 A
